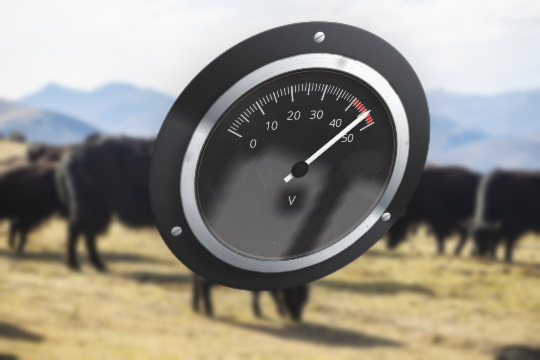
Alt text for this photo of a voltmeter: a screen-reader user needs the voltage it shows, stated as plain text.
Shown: 45 V
